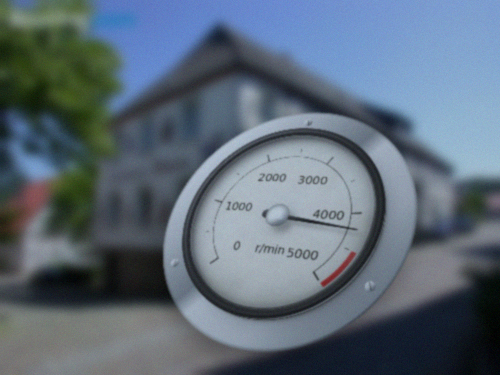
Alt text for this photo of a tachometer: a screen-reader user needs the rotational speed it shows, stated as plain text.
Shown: 4250 rpm
